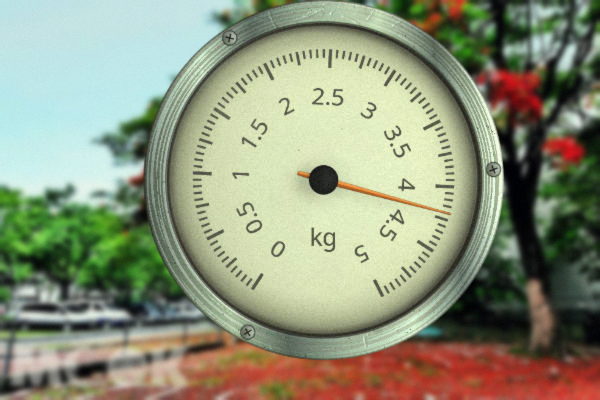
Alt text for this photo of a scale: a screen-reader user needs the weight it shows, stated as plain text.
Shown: 4.2 kg
